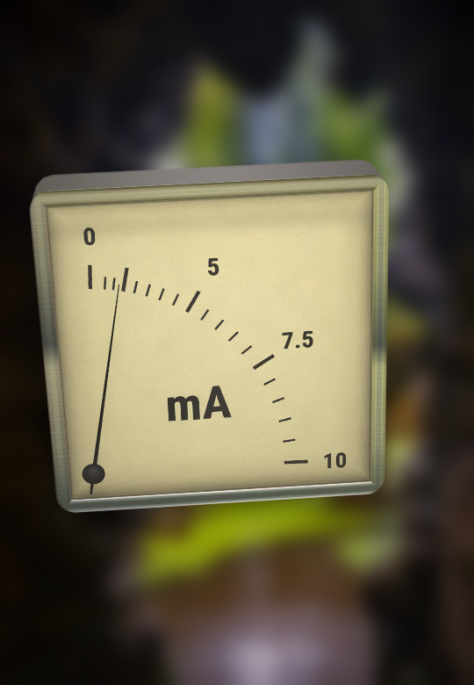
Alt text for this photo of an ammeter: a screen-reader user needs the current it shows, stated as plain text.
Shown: 2.25 mA
